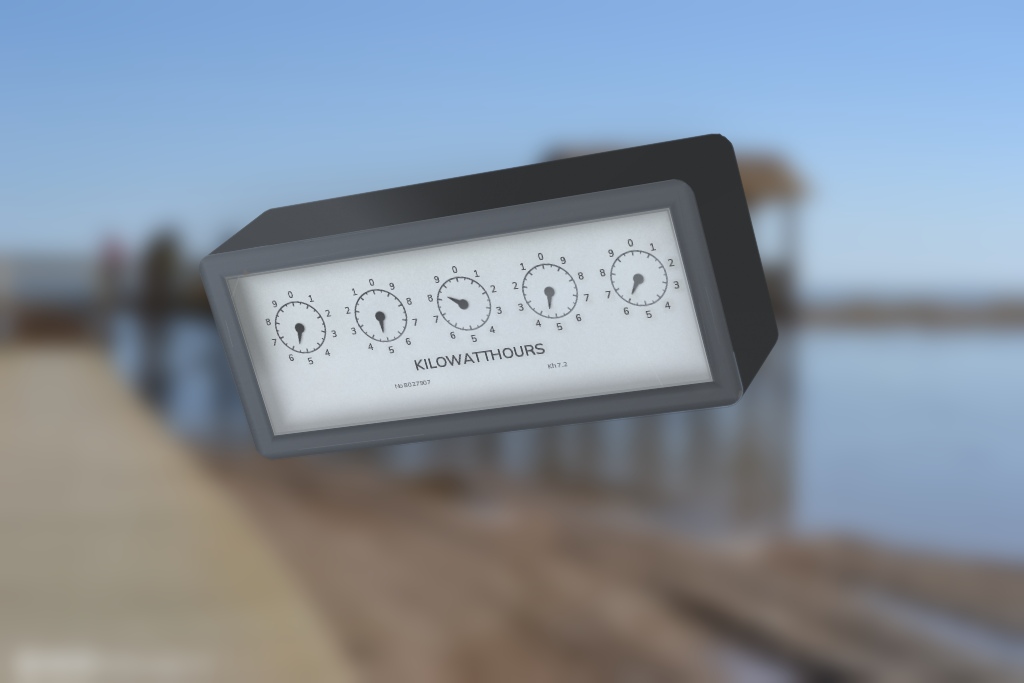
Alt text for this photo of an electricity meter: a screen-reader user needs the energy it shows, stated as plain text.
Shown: 54846 kWh
